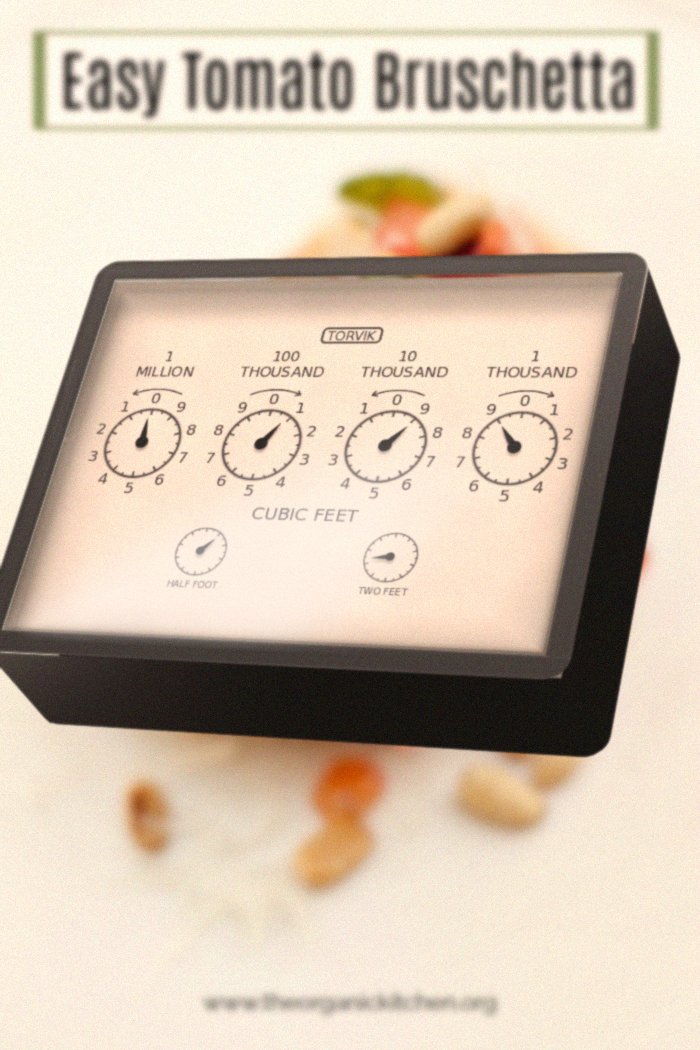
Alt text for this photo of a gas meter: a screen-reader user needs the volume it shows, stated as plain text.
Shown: 8900 ft³
